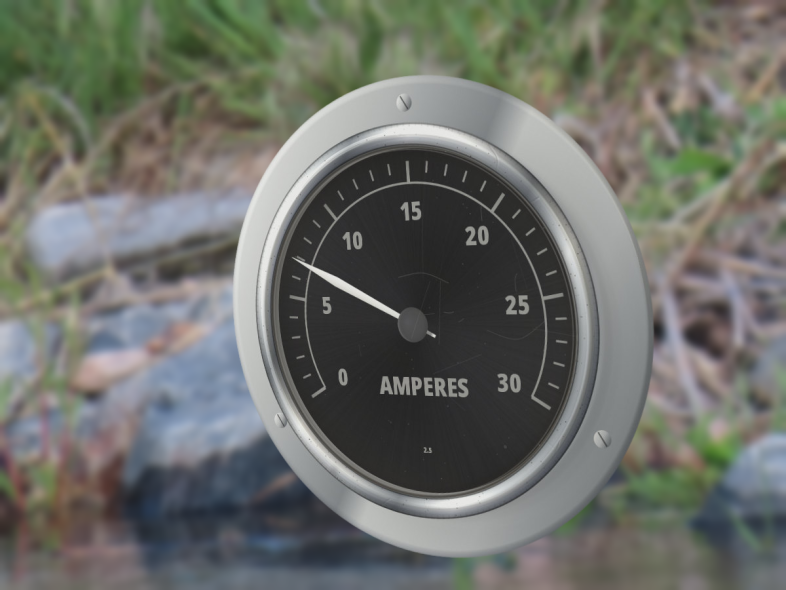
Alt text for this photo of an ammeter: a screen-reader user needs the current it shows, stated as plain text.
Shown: 7 A
